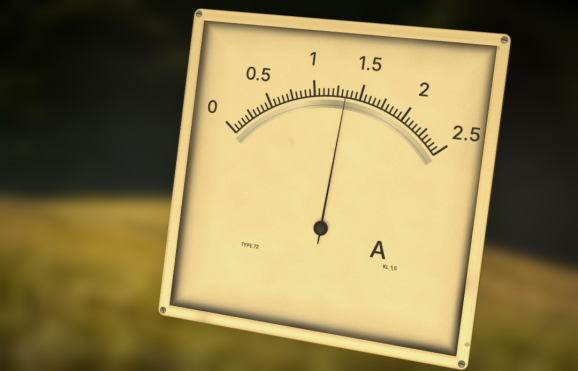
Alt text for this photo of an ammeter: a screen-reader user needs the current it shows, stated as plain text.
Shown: 1.35 A
